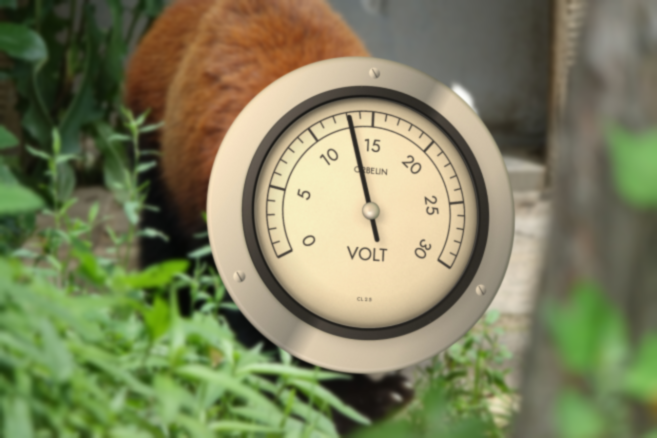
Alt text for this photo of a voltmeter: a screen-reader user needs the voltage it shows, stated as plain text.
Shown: 13 V
